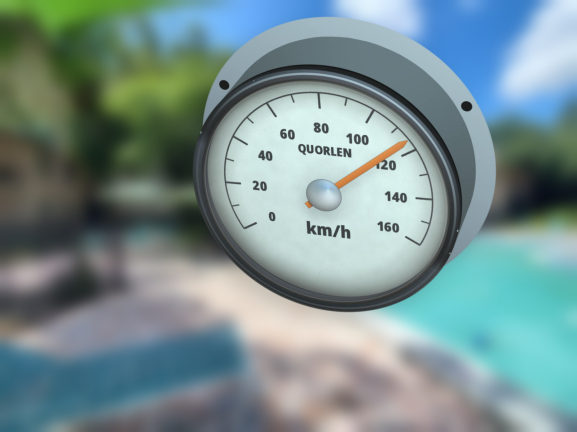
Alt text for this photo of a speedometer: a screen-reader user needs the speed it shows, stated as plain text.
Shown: 115 km/h
